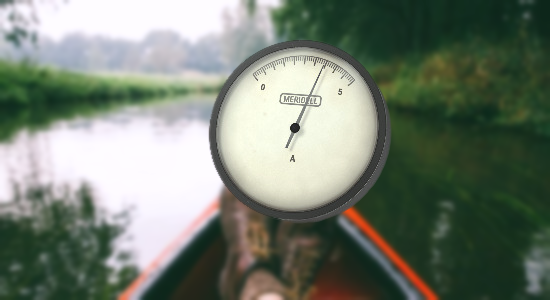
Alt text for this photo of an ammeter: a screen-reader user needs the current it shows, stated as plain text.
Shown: 3.5 A
